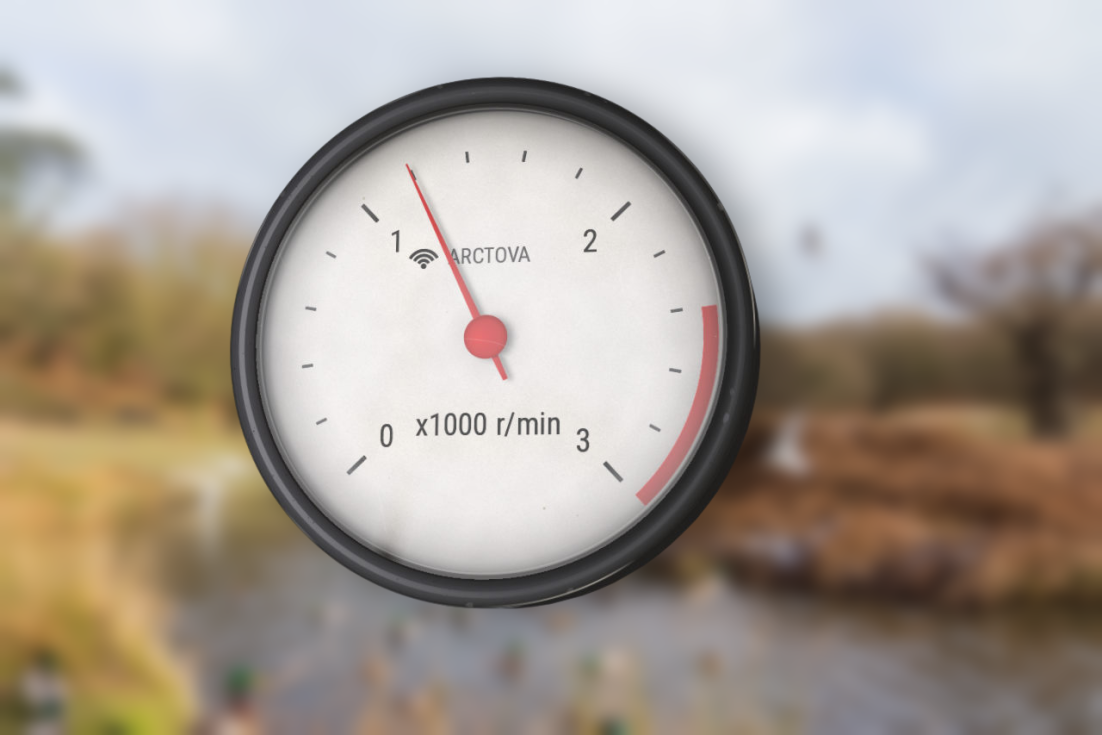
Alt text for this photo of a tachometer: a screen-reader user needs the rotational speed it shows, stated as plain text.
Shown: 1200 rpm
